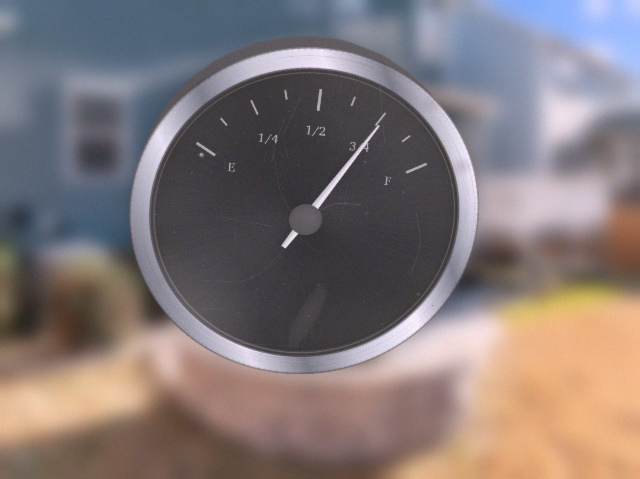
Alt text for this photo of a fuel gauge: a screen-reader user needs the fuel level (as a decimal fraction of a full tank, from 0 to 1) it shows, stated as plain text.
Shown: 0.75
